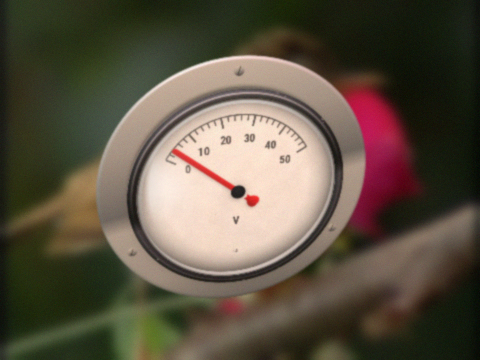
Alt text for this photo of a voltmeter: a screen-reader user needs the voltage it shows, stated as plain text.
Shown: 4 V
